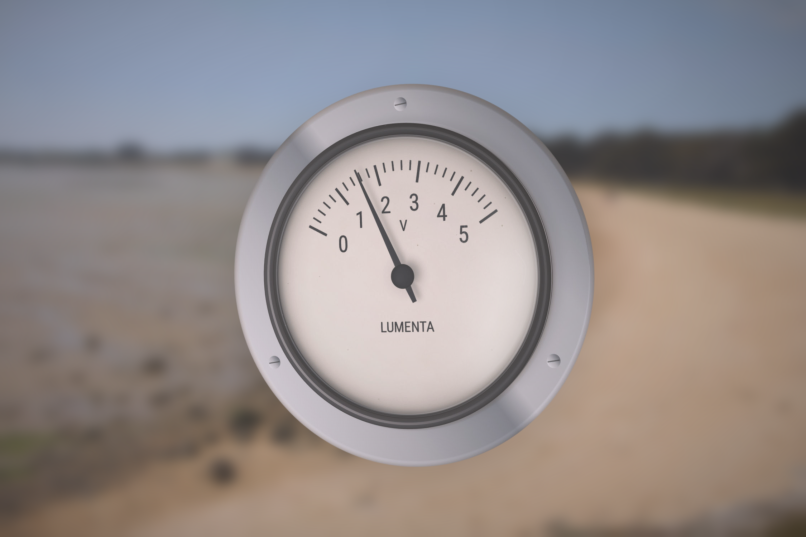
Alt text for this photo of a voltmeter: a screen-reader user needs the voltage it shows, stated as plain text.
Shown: 1.6 V
